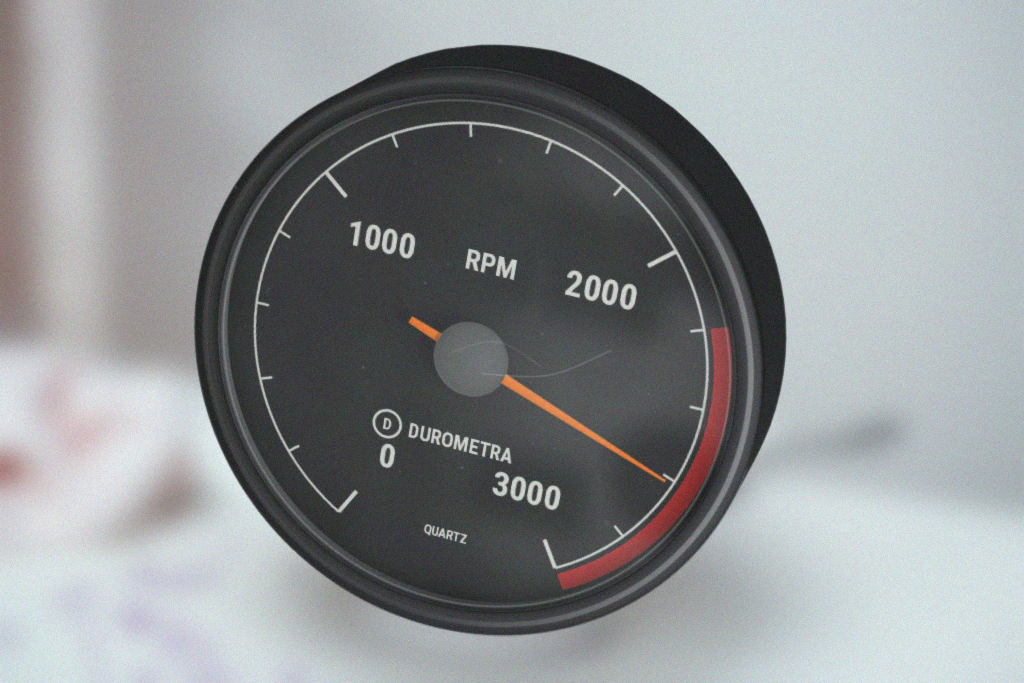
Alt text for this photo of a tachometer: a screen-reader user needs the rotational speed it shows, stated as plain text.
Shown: 2600 rpm
